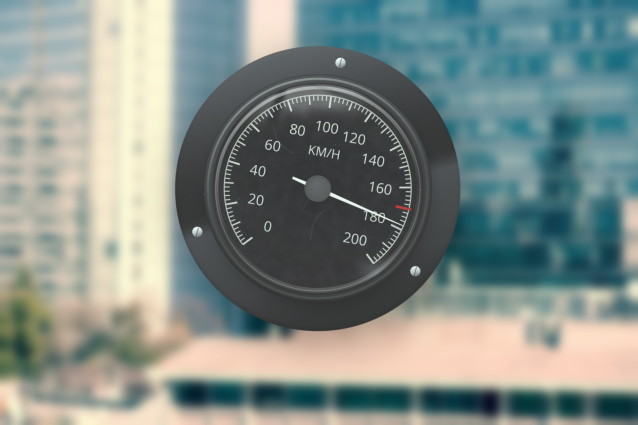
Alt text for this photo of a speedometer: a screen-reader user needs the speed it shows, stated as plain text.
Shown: 178 km/h
